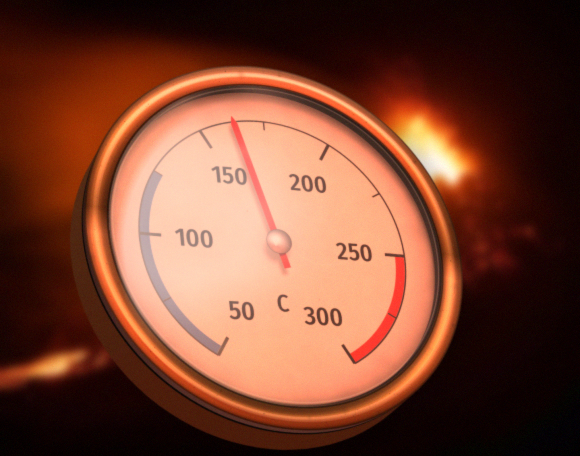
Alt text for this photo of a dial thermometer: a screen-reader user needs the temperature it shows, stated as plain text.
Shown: 162.5 °C
